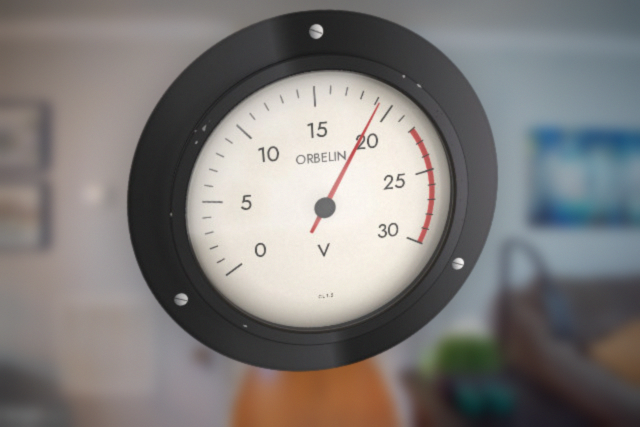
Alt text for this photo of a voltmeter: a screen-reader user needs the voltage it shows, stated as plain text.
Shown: 19 V
